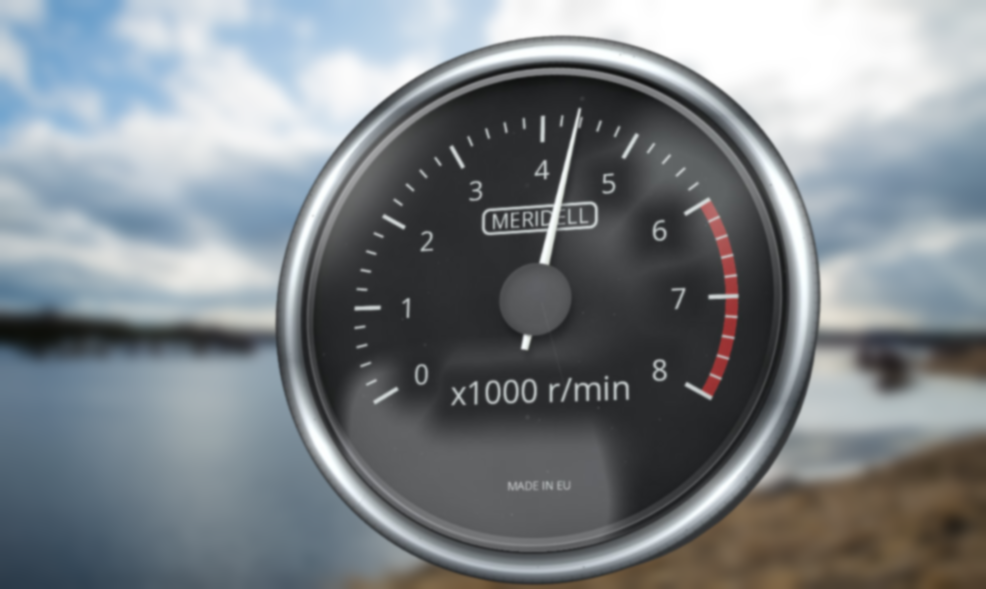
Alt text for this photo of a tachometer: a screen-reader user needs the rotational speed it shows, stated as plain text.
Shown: 4400 rpm
